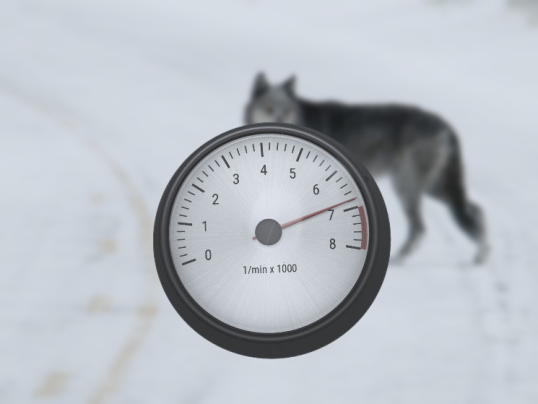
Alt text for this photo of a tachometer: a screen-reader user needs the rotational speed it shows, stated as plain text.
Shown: 6800 rpm
